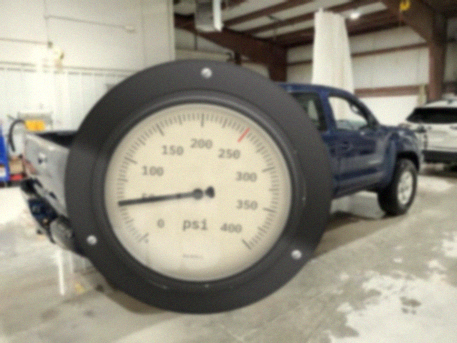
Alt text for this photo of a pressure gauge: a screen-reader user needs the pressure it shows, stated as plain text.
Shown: 50 psi
